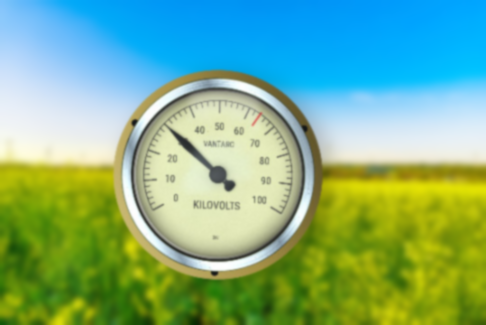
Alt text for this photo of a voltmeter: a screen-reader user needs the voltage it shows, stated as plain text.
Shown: 30 kV
